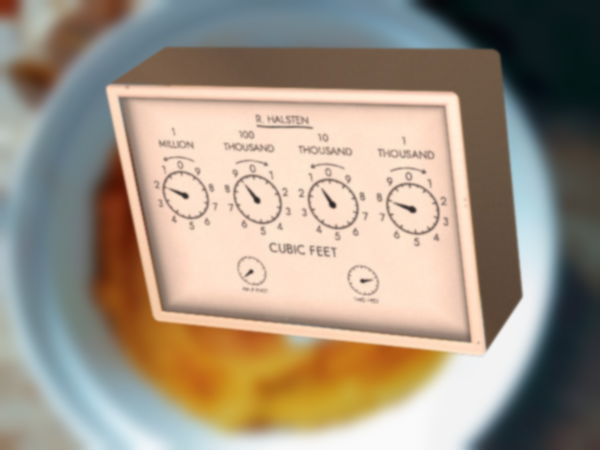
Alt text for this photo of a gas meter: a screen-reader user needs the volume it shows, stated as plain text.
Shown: 190800 ft³
